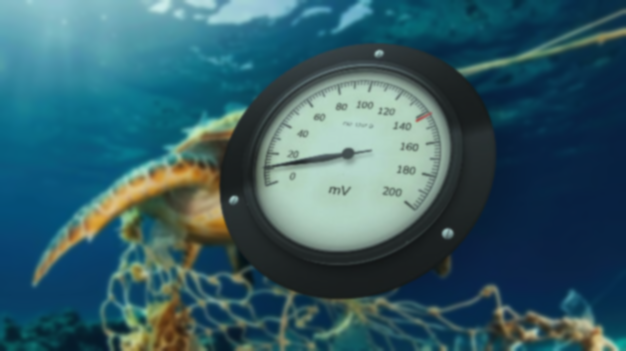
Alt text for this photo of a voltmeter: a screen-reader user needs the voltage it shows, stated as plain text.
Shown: 10 mV
